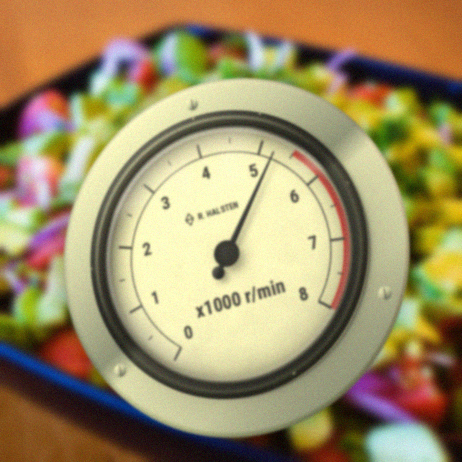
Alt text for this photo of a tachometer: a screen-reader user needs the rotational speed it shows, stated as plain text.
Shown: 5250 rpm
